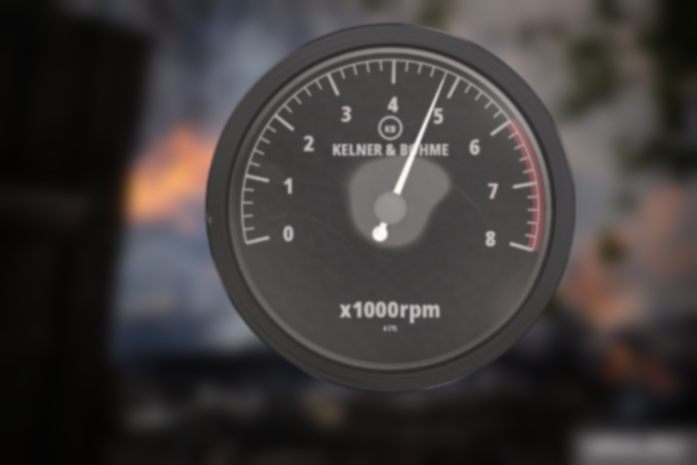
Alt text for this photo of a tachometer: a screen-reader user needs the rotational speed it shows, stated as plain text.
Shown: 4800 rpm
